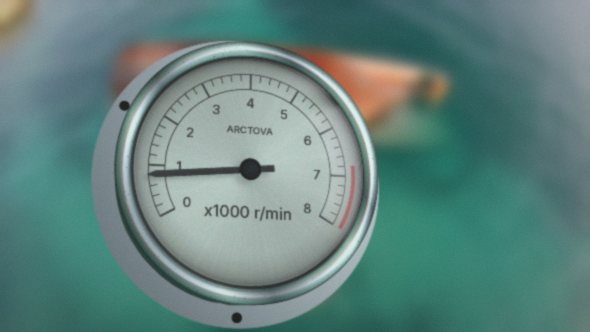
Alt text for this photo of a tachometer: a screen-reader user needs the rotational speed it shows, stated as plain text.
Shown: 800 rpm
